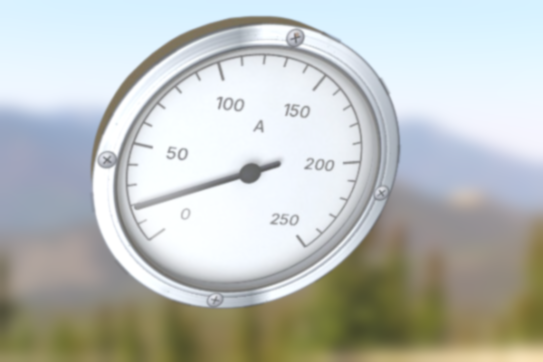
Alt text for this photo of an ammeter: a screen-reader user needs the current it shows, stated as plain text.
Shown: 20 A
